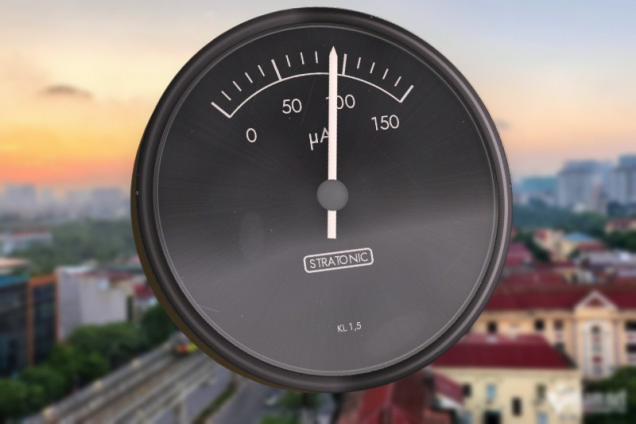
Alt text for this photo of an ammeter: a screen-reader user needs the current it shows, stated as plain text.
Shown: 90 µA
